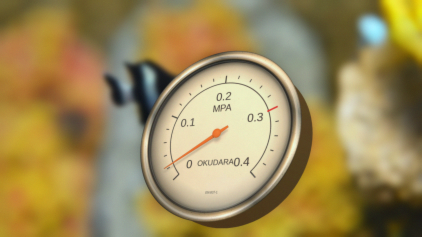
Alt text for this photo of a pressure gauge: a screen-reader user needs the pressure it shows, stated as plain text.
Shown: 0.02 MPa
